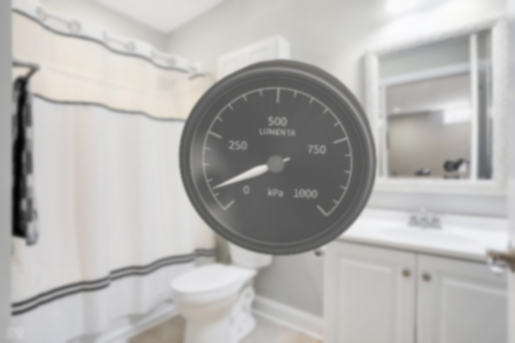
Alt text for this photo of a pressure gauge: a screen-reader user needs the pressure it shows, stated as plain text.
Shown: 75 kPa
